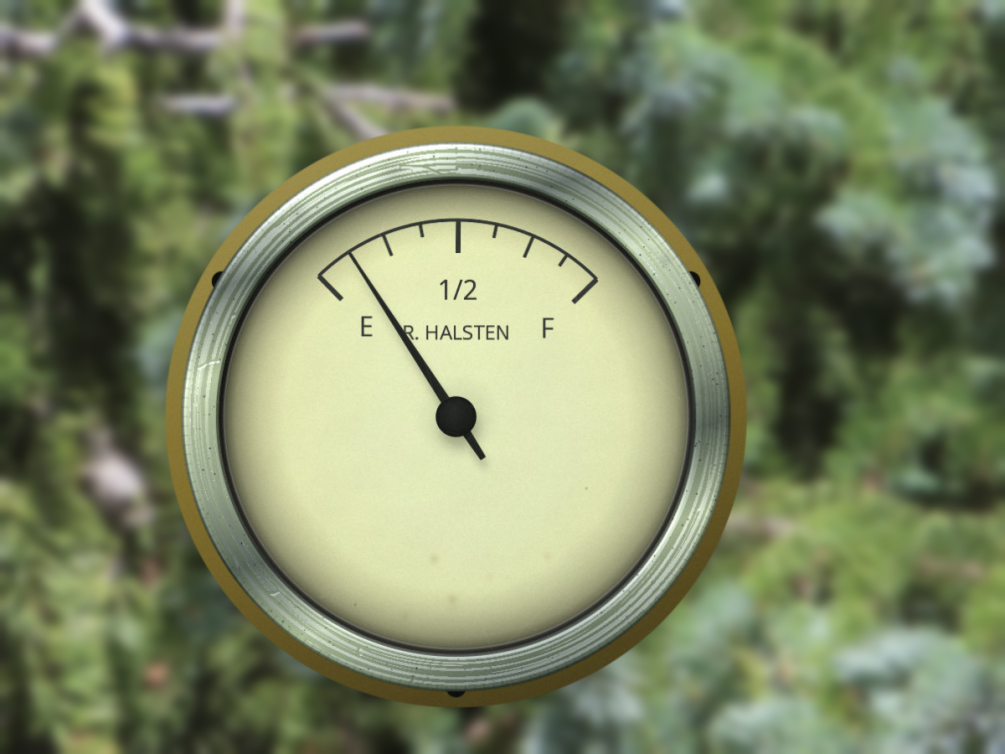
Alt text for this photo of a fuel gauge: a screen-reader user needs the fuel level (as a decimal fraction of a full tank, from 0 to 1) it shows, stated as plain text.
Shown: 0.125
